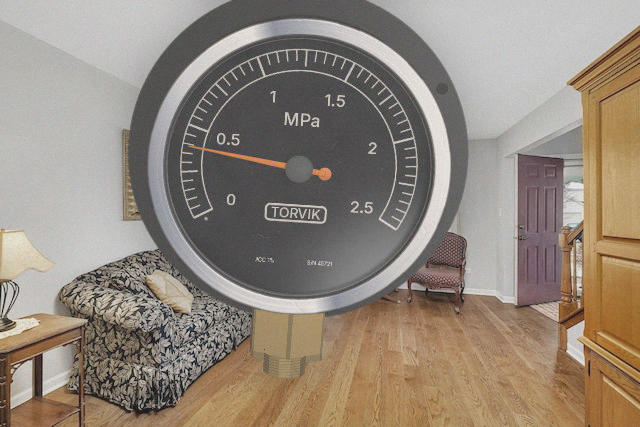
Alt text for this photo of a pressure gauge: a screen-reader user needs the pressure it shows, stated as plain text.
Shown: 0.4 MPa
